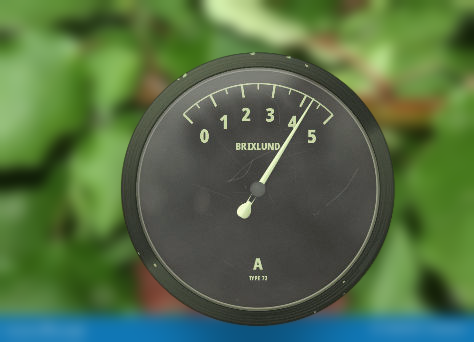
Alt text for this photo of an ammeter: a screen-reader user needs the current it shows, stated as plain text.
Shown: 4.25 A
